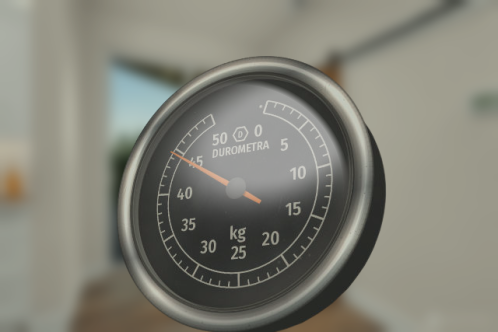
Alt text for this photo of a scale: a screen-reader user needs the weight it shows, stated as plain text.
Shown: 44.5 kg
